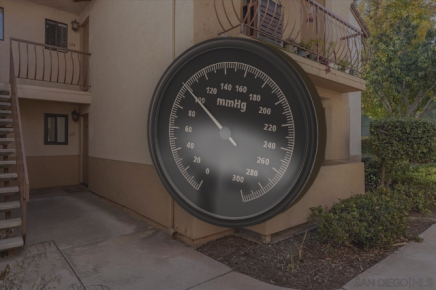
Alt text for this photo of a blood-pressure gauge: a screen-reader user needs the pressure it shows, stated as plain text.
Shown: 100 mmHg
